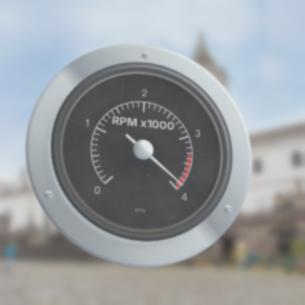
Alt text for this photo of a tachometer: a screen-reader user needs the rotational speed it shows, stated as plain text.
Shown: 3900 rpm
